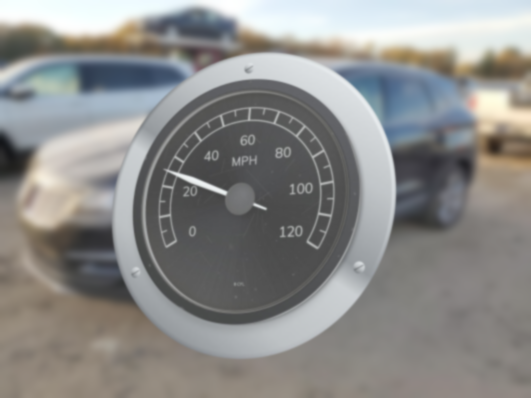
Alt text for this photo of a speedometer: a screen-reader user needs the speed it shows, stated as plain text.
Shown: 25 mph
